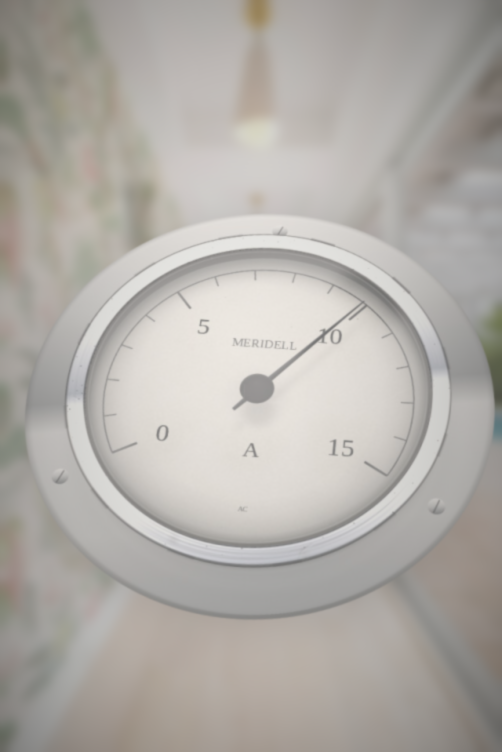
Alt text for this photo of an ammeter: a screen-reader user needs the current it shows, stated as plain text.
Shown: 10 A
